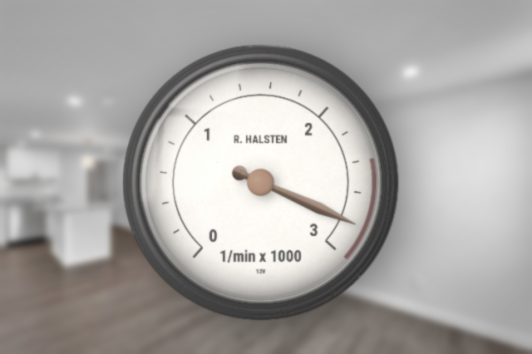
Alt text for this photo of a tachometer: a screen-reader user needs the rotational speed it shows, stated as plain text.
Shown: 2800 rpm
